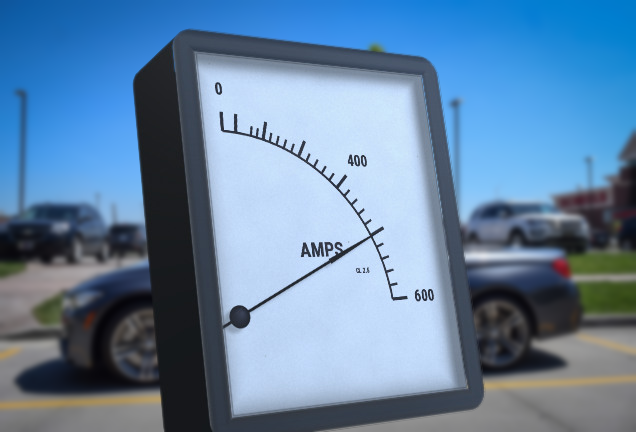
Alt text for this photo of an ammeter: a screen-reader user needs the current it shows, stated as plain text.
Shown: 500 A
